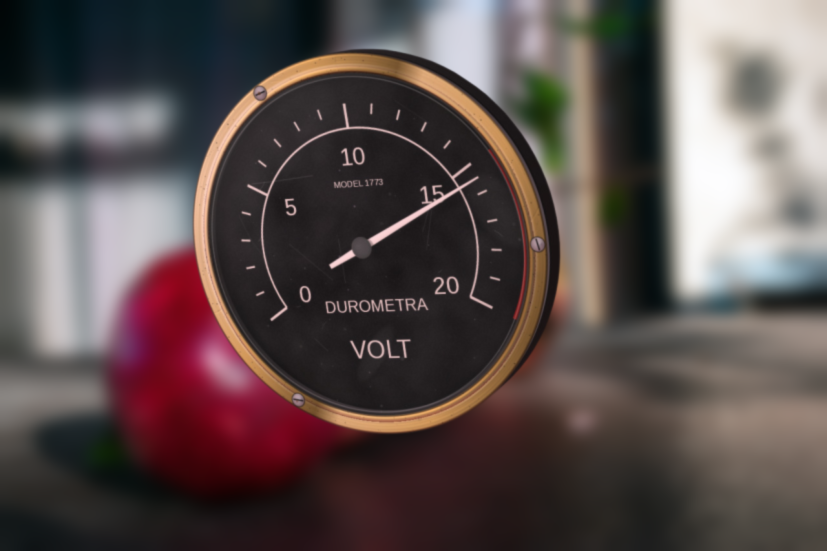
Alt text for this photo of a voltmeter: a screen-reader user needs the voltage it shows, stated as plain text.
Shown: 15.5 V
